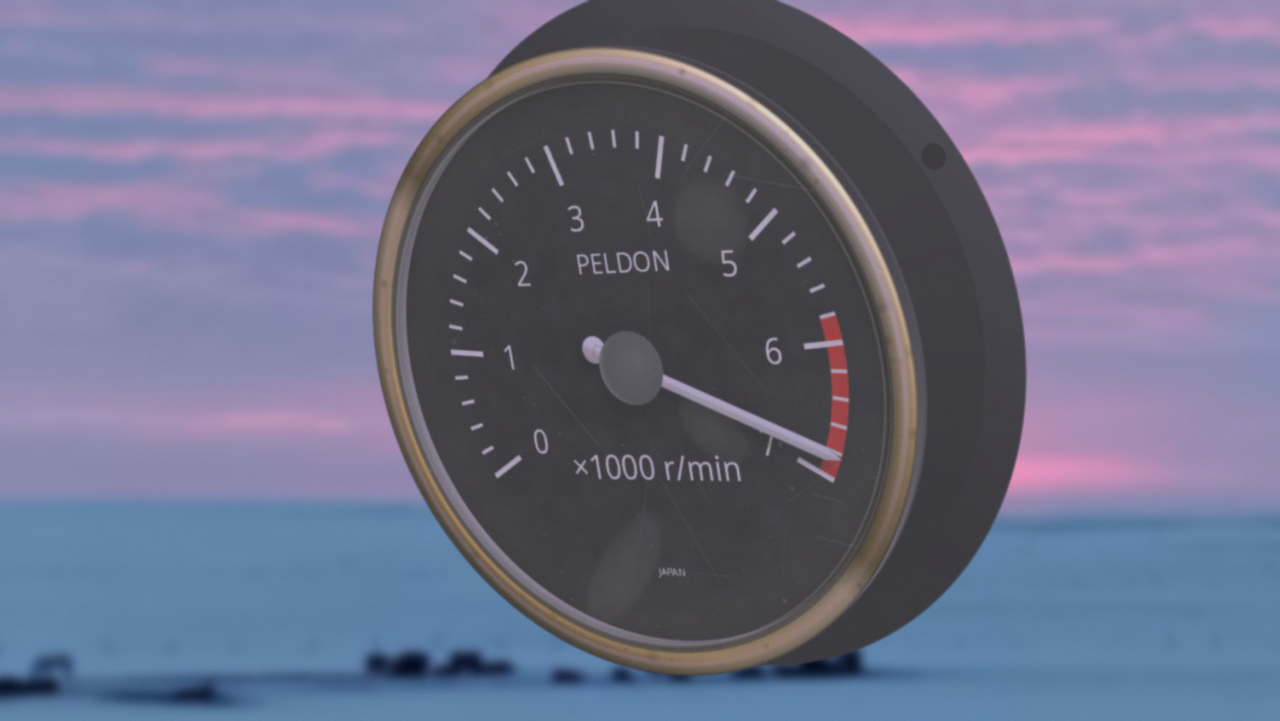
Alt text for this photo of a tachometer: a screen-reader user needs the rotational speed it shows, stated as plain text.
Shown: 6800 rpm
